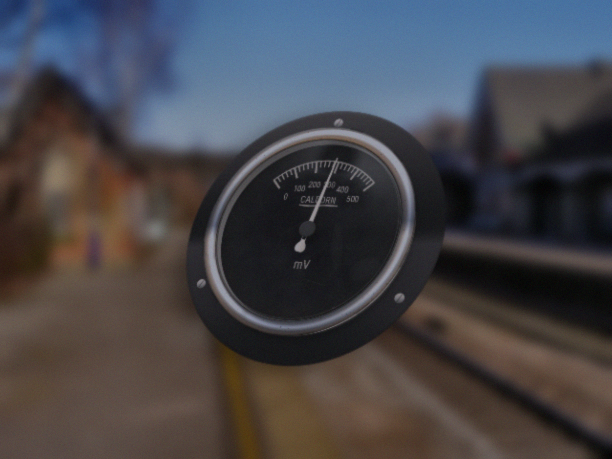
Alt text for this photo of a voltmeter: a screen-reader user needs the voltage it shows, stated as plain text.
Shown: 300 mV
